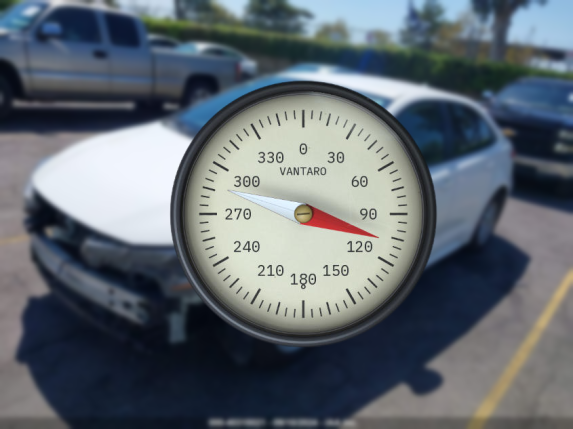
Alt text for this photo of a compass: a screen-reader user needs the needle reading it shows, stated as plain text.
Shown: 107.5 °
